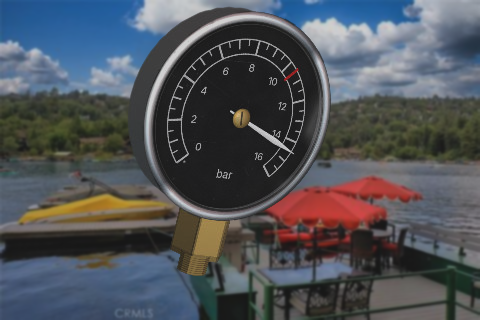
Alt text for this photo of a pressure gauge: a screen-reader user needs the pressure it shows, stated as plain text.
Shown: 14.5 bar
